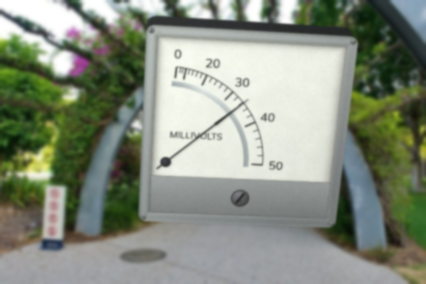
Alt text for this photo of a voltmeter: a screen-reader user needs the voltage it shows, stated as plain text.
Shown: 34 mV
